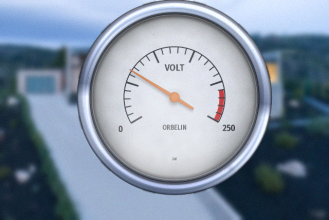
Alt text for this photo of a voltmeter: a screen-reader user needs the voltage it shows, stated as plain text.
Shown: 65 V
